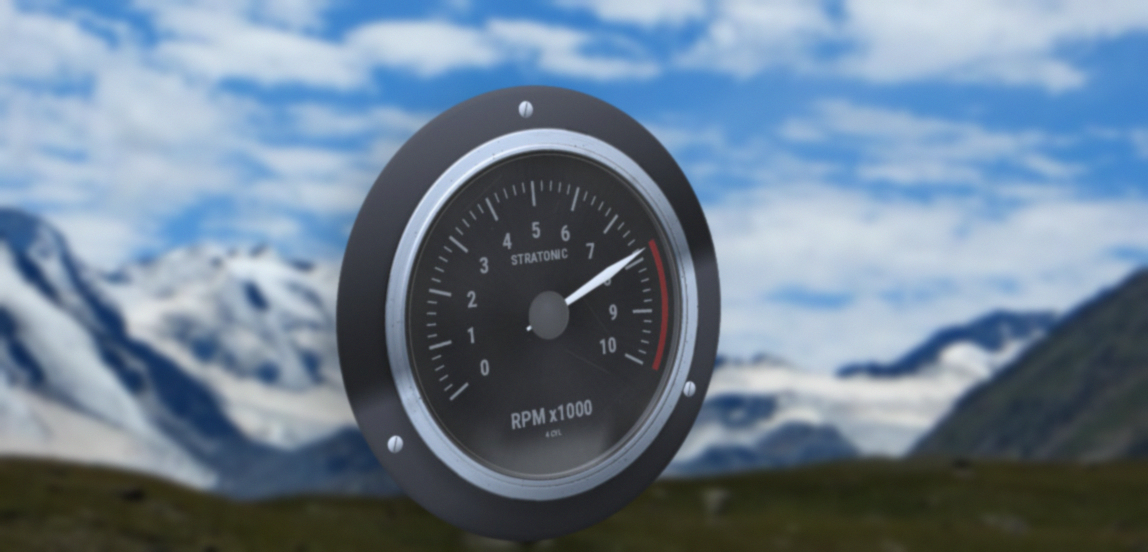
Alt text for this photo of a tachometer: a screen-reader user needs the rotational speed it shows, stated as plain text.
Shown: 7800 rpm
